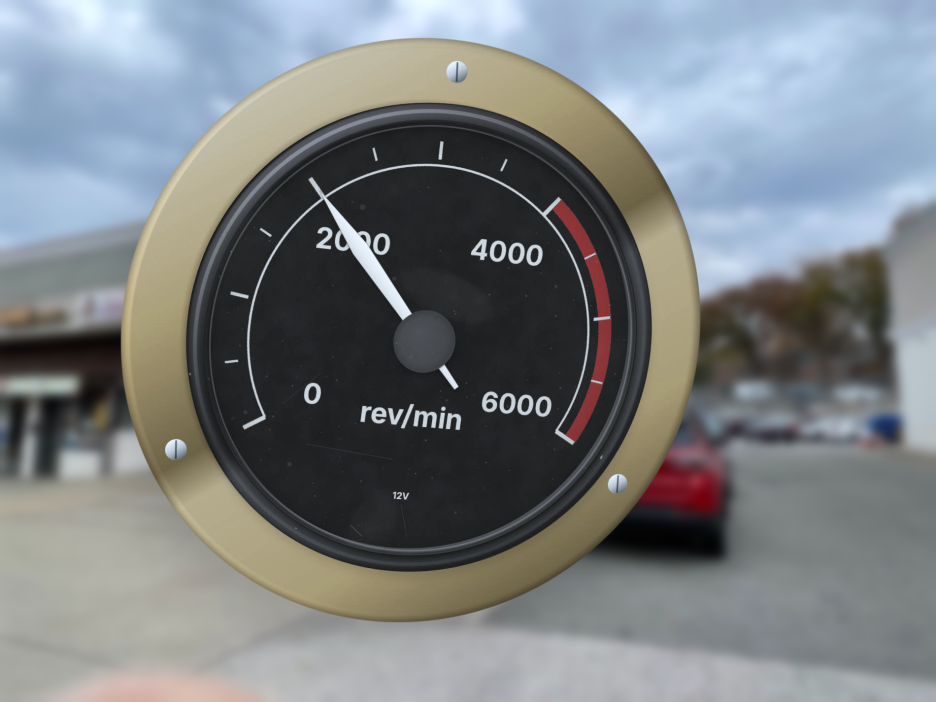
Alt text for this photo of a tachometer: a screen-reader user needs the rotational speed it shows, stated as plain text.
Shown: 2000 rpm
